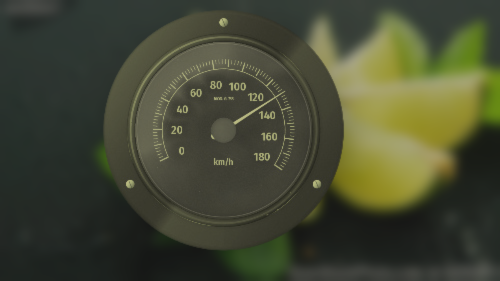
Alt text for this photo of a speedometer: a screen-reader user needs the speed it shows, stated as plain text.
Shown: 130 km/h
